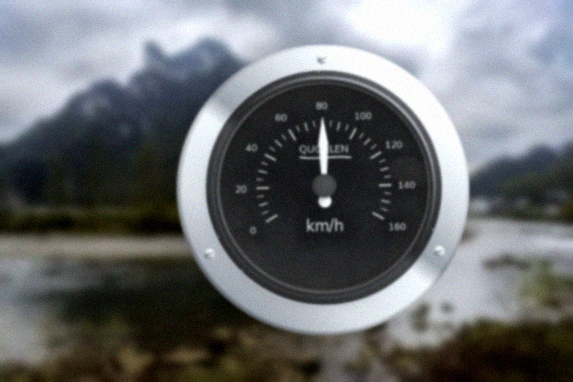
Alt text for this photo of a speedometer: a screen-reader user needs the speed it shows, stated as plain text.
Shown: 80 km/h
